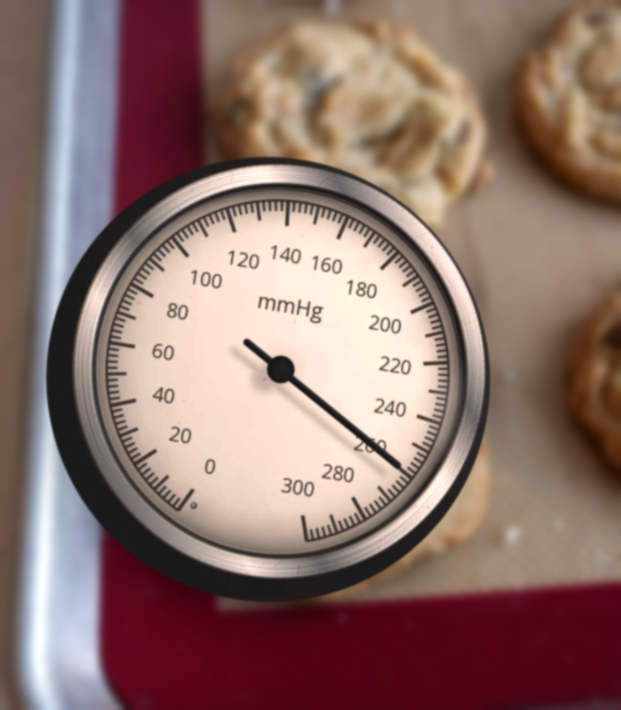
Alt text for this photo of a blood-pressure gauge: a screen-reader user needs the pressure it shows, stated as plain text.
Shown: 260 mmHg
